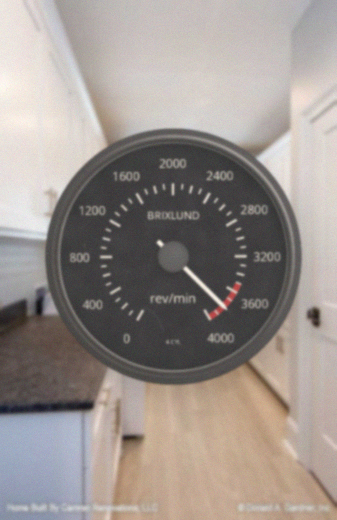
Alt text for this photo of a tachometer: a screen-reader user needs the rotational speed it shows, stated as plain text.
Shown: 3800 rpm
